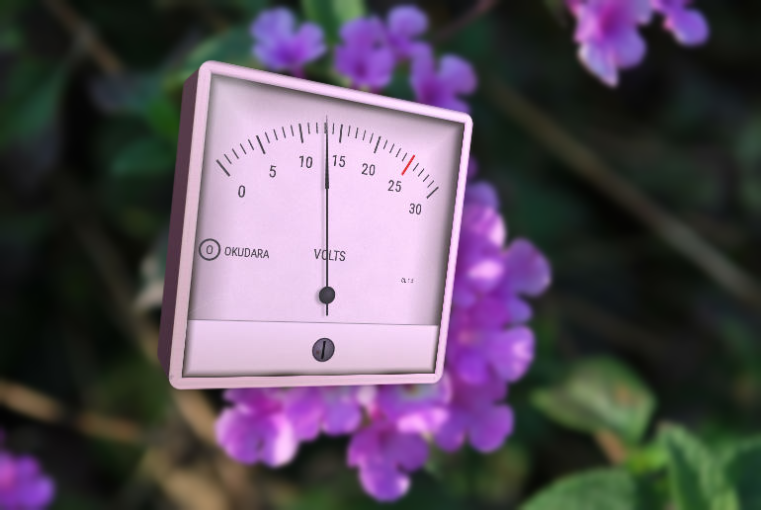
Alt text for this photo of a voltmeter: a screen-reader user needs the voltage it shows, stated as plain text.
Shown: 13 V
